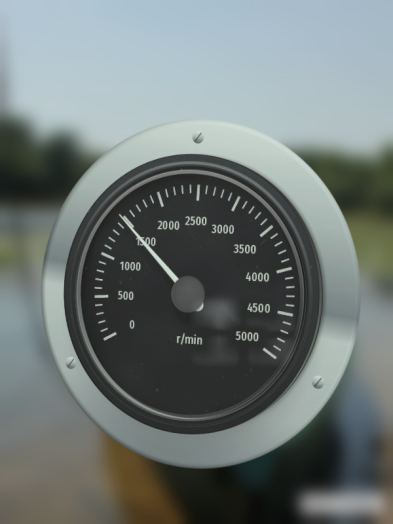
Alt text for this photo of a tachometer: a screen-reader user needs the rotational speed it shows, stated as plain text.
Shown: 1500 rpm
